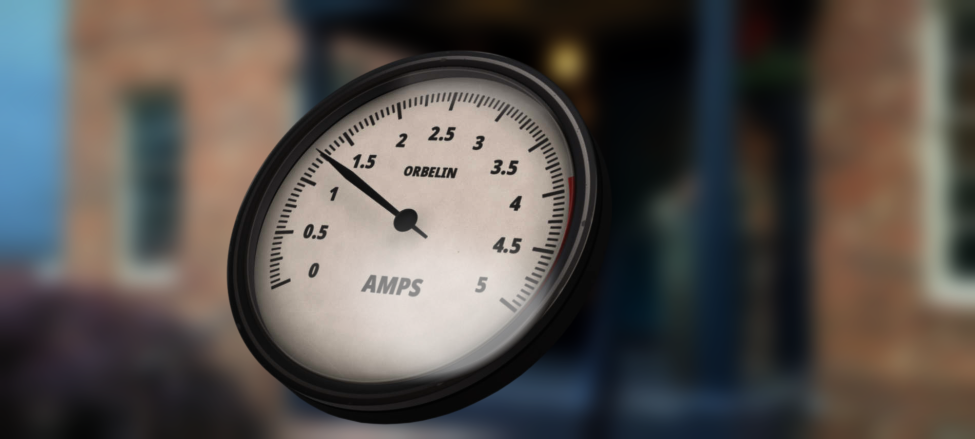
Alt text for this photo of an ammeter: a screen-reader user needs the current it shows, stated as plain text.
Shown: 1.25 A
